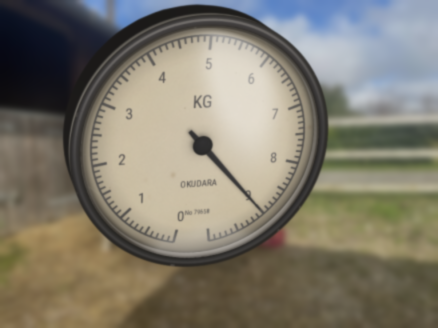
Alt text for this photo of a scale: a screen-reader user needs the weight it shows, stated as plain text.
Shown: 9 kg
